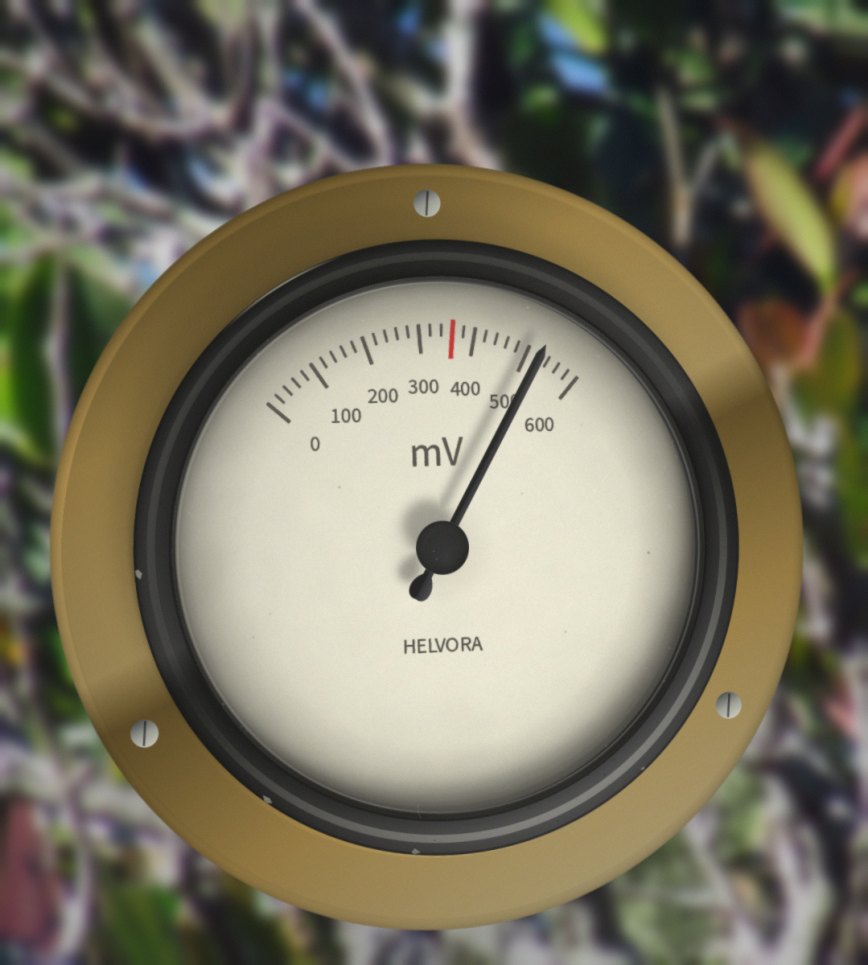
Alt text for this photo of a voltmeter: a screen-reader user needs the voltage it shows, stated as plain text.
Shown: 520 mV
